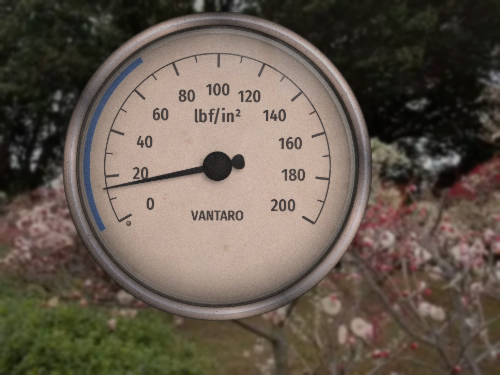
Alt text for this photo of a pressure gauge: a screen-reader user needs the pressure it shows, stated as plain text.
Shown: 15 psi
